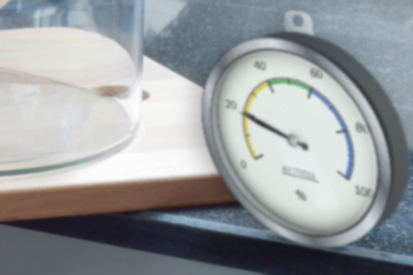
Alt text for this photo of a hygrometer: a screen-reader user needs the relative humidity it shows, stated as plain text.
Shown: 20 %
